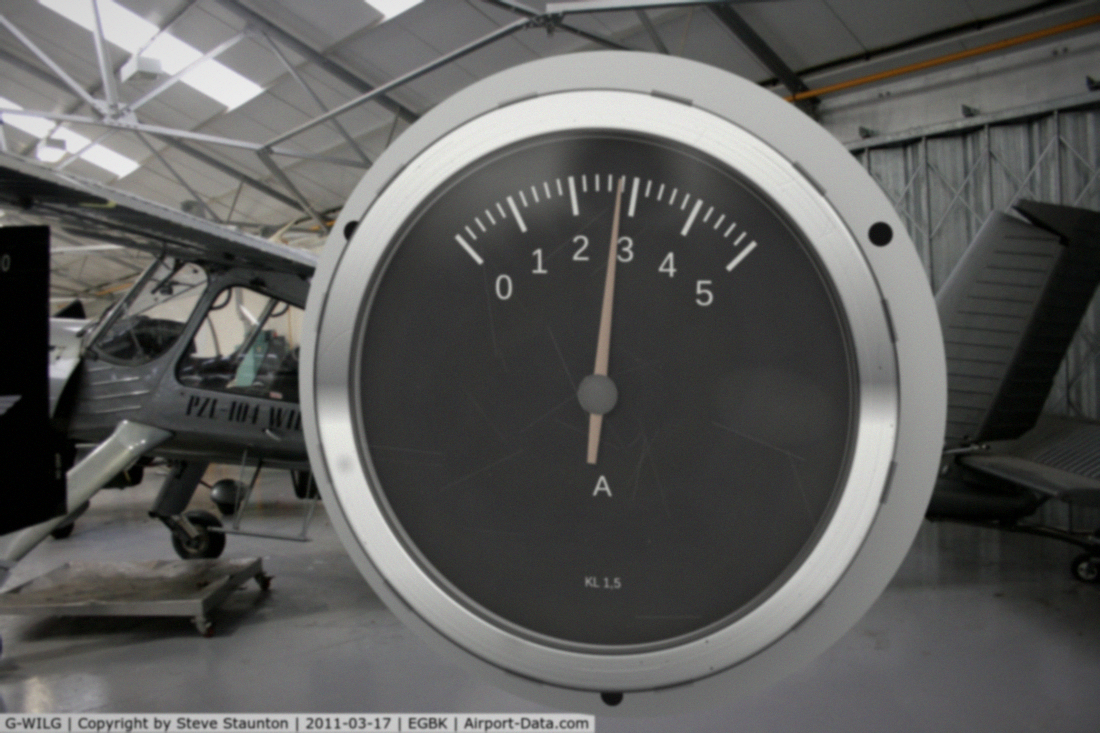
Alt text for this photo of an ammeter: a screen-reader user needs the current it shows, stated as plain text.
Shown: 2.8 A
